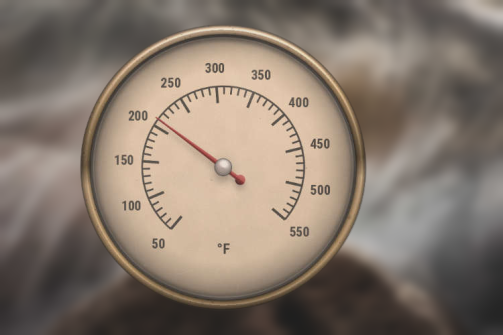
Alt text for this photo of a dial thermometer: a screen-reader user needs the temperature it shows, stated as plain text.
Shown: 210 °F
